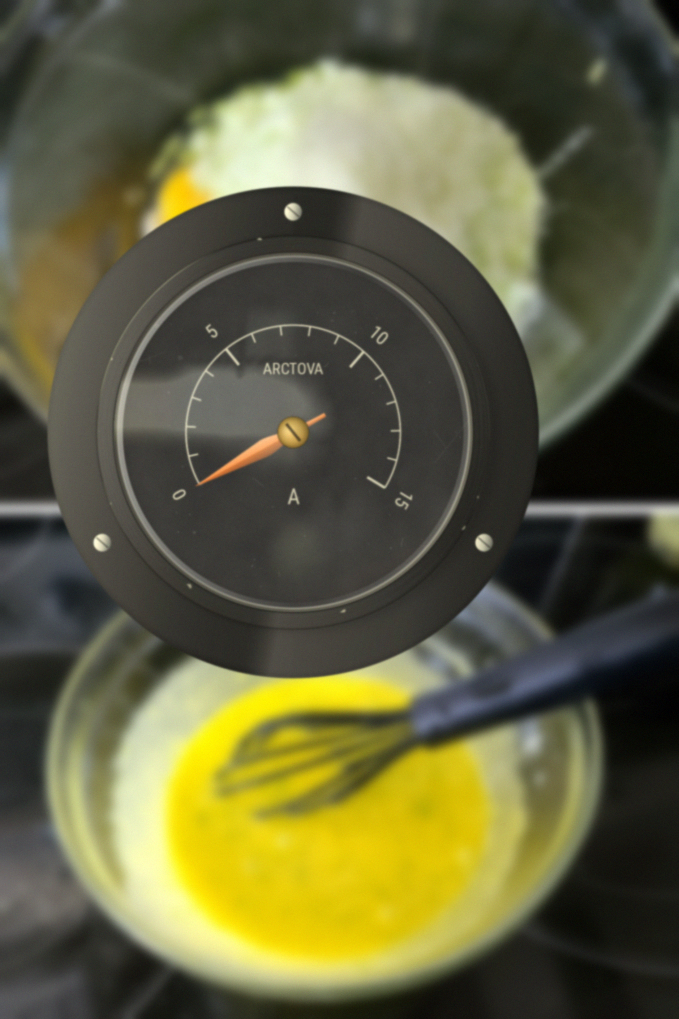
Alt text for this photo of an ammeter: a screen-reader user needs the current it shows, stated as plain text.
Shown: 0 A
